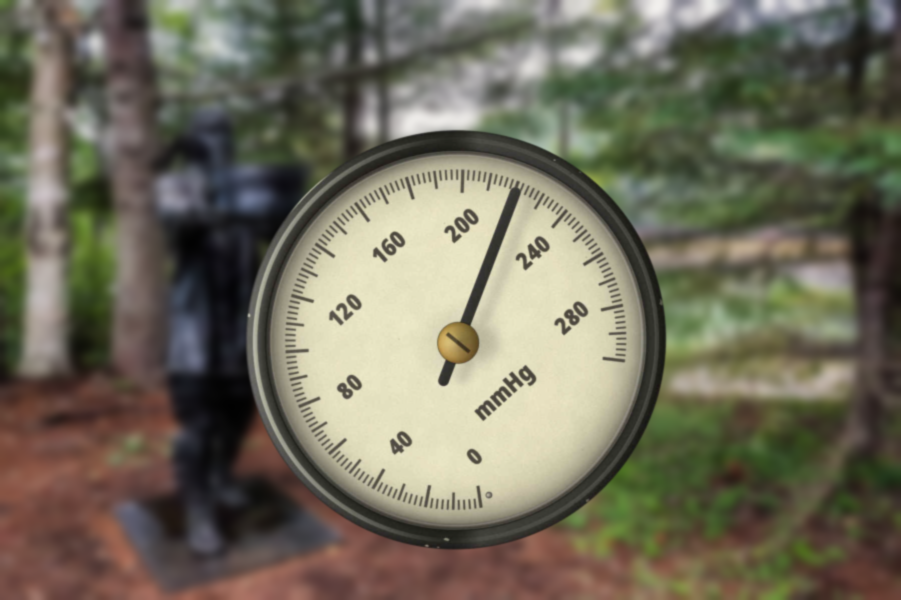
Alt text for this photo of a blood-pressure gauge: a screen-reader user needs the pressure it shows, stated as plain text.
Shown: 220 mmHg
